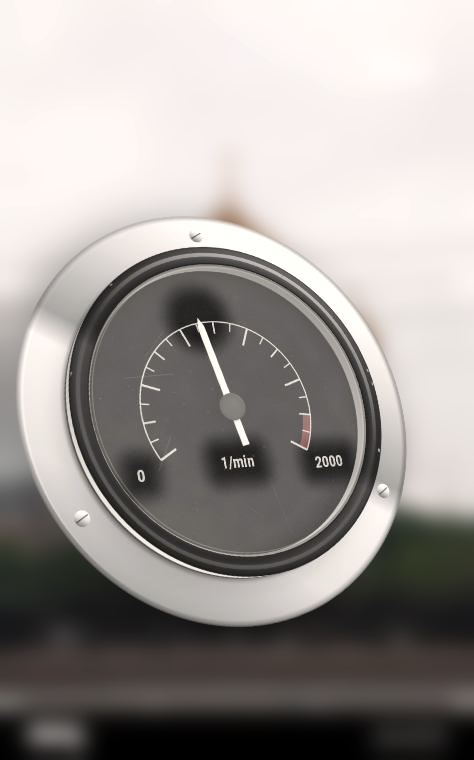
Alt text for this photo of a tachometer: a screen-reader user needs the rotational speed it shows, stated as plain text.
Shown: 900 rpm
